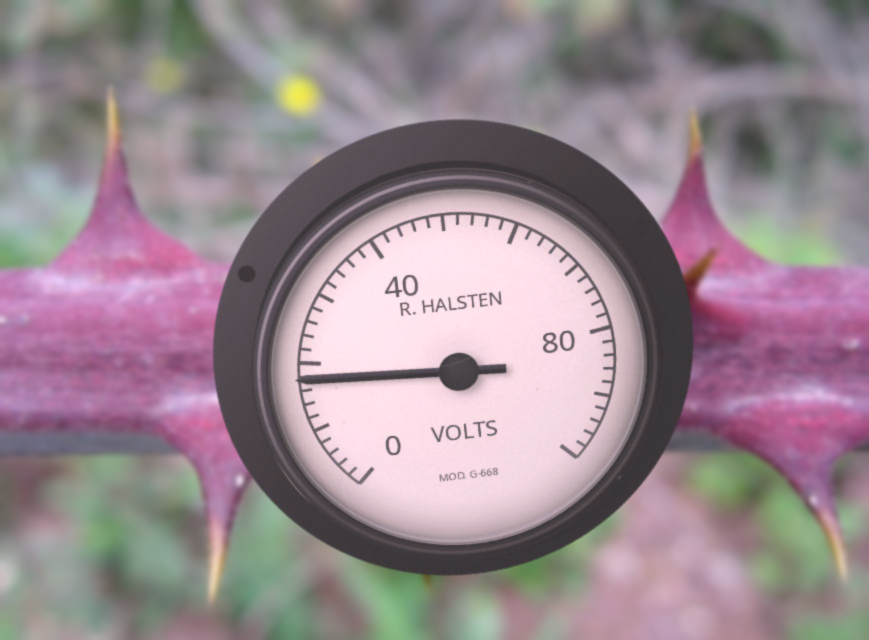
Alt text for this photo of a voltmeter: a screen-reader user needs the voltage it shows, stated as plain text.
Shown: 18 V
